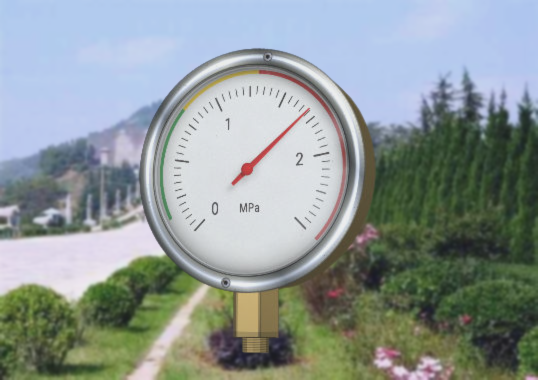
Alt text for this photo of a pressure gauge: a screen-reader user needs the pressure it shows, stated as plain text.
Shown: 1.7 MPa
